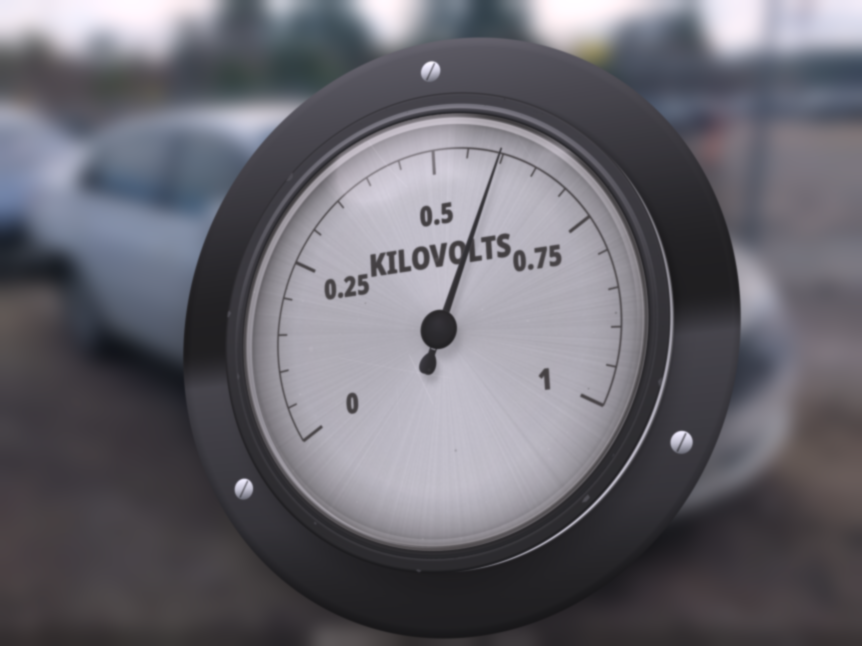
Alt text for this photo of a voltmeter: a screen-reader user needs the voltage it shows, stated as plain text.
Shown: 0.6 kV
